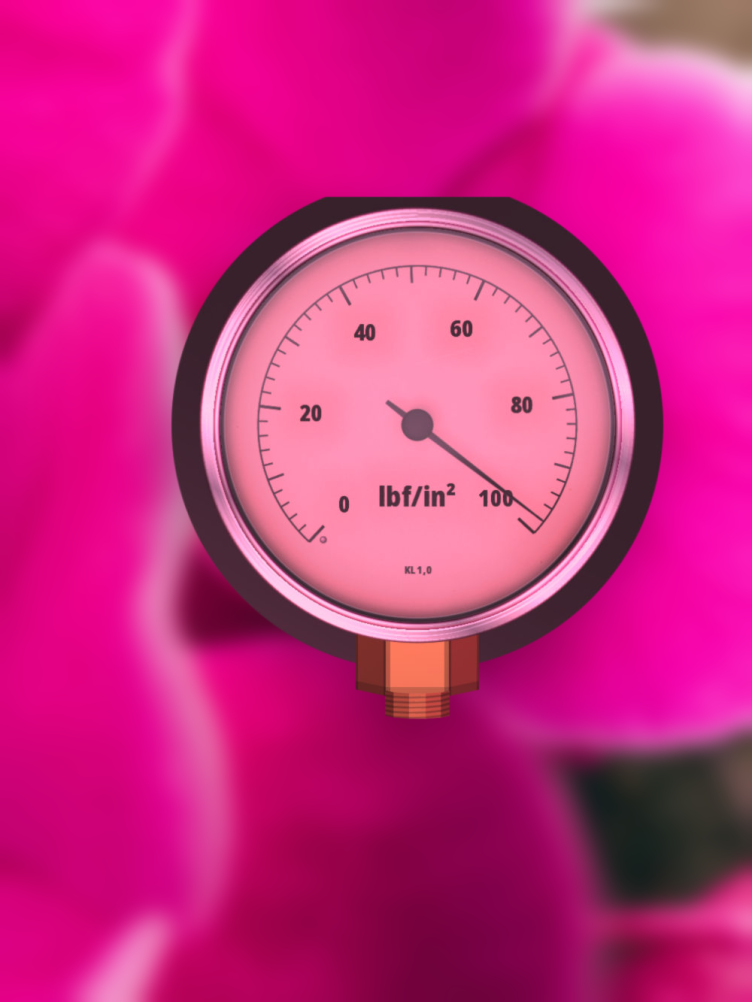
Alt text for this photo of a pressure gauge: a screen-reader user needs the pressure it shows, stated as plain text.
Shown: 98 psi
